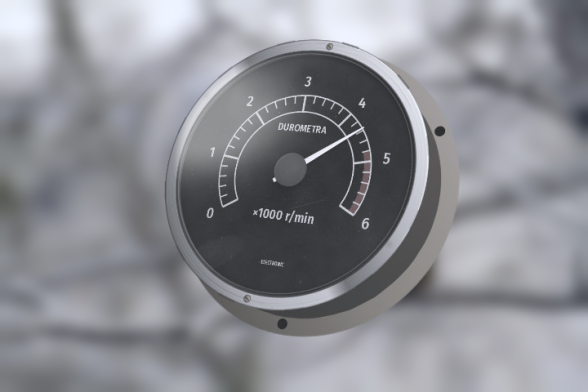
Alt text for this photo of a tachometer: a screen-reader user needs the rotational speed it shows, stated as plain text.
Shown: 4400 rpm
